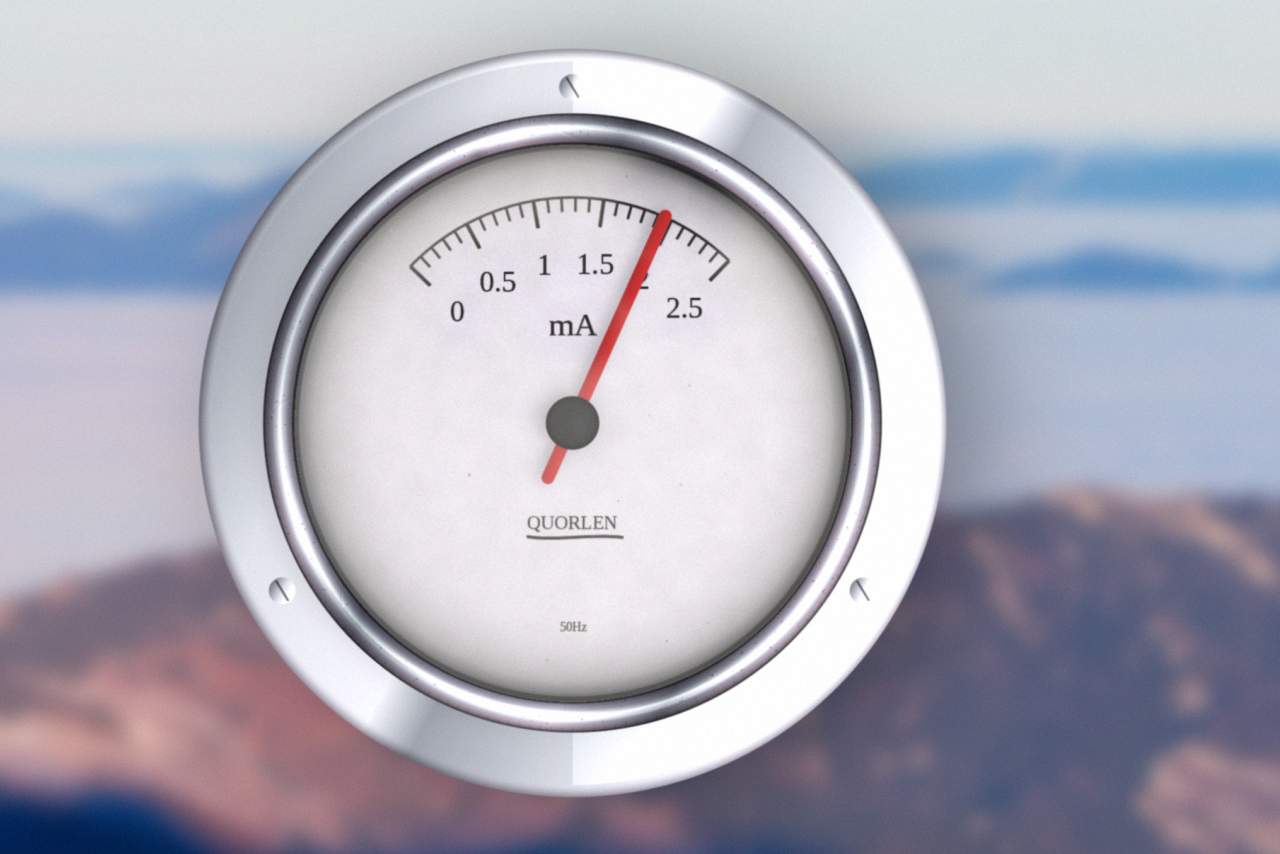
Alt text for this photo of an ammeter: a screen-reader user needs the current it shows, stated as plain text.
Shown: 1.95 mA
